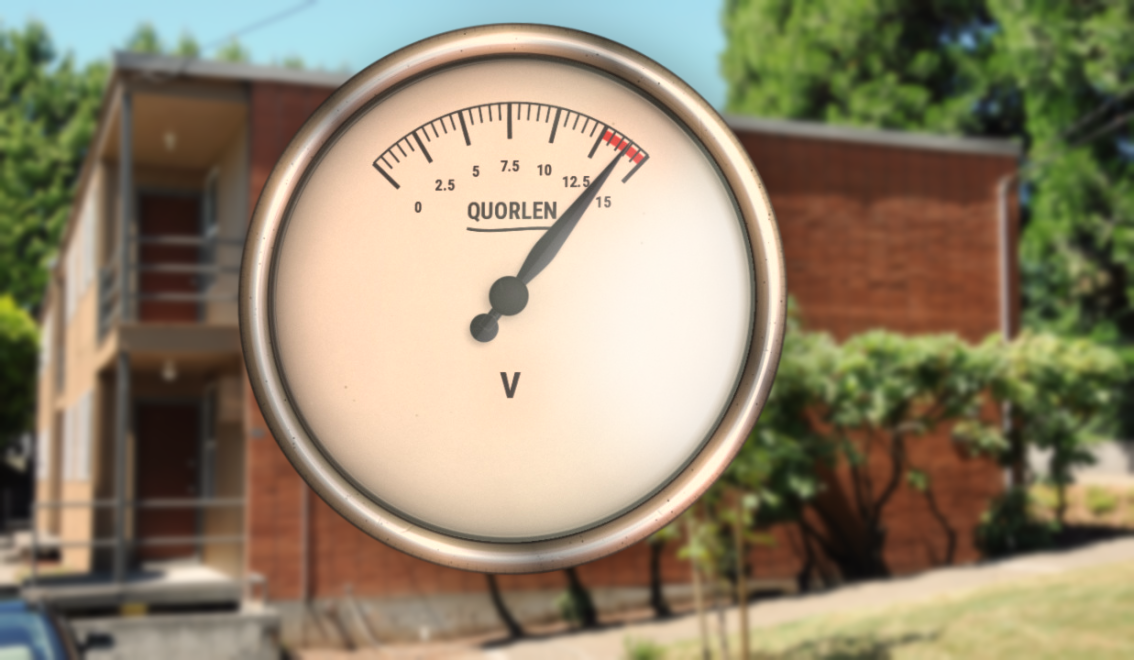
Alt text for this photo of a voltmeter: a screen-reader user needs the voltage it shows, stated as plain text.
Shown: 14 V
